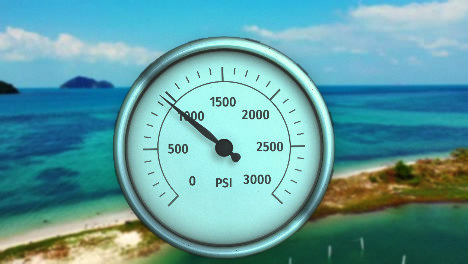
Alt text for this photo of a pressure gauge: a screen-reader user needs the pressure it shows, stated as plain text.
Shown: 950 psi
